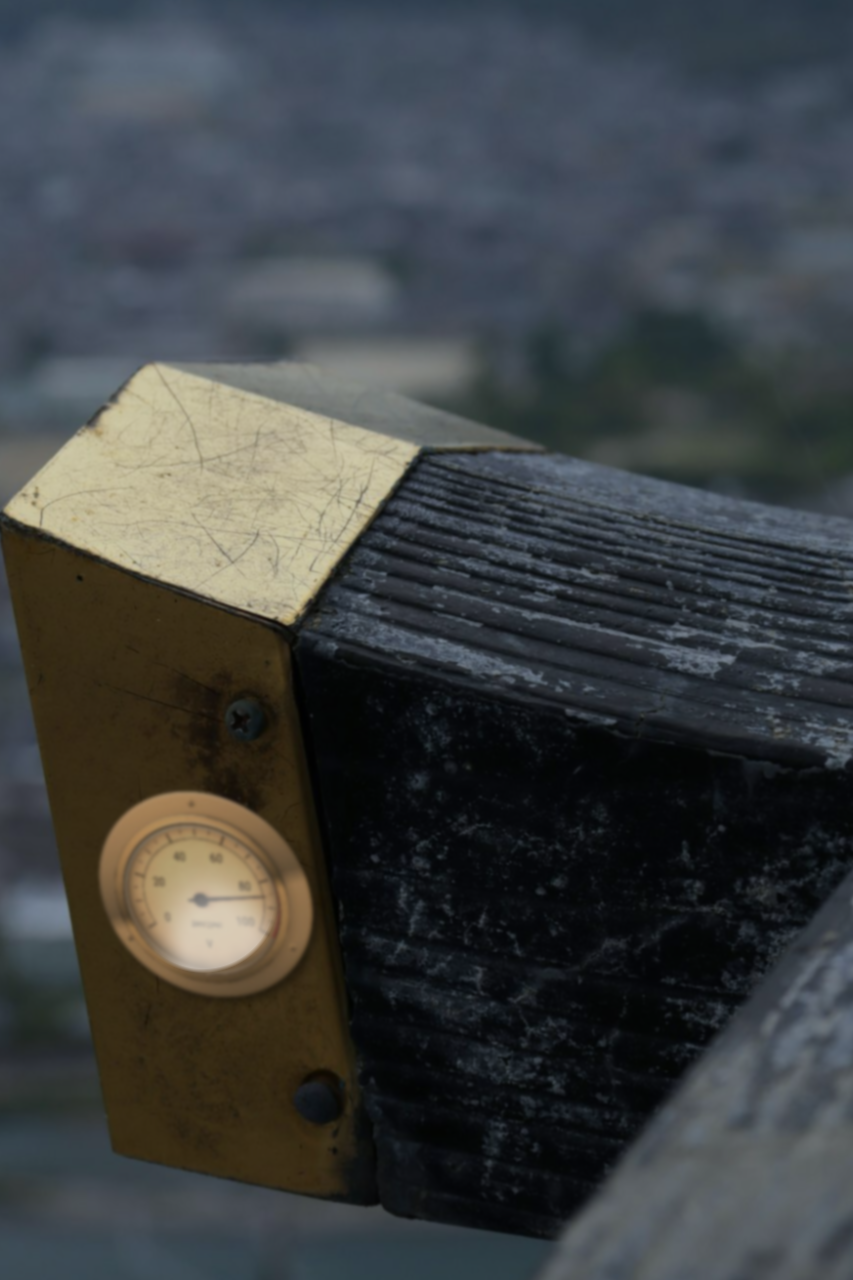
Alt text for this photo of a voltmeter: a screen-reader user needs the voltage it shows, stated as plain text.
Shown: 85 V
